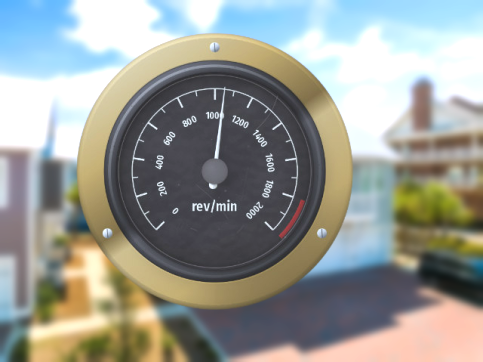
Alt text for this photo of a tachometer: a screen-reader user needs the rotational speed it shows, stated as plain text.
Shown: 1050 rpm
